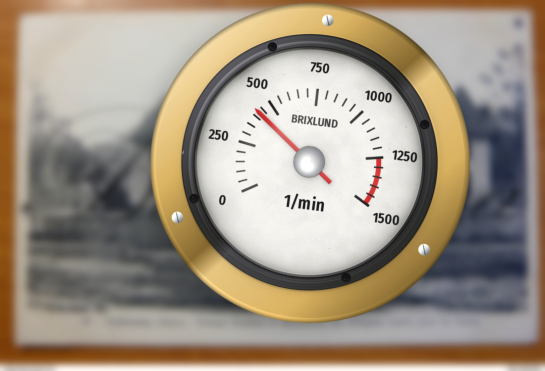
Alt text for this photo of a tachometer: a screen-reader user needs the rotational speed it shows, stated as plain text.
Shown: 425 rpm
